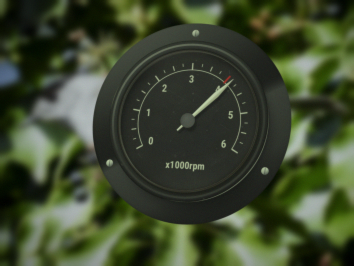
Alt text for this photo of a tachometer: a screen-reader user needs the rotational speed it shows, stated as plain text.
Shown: 4125 rpm
